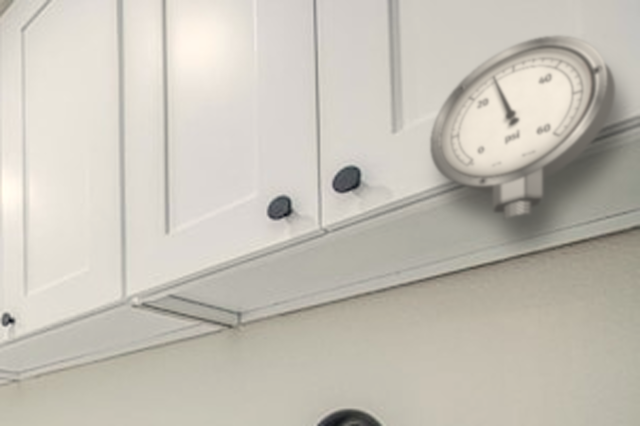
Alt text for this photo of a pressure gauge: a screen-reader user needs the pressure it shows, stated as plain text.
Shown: 26 psi
